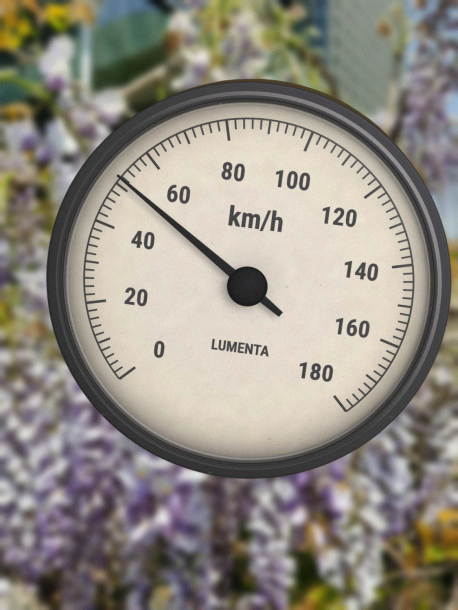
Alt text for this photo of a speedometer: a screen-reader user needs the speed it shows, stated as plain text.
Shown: 52 km/h
